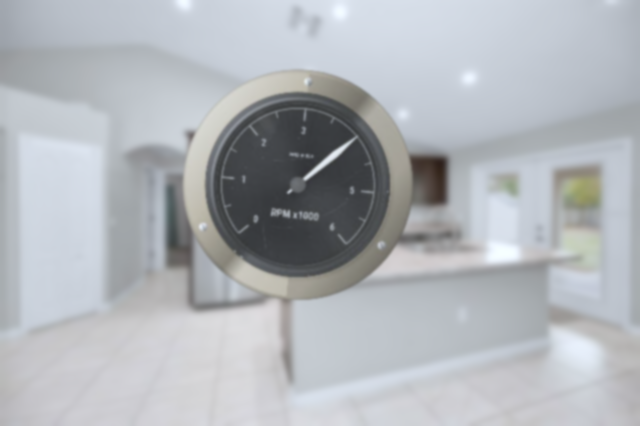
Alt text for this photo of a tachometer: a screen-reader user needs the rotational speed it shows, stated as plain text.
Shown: 4000 rpm
